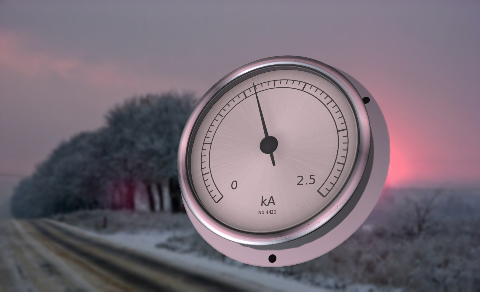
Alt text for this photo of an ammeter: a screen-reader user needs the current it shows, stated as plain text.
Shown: 1.1 kA
